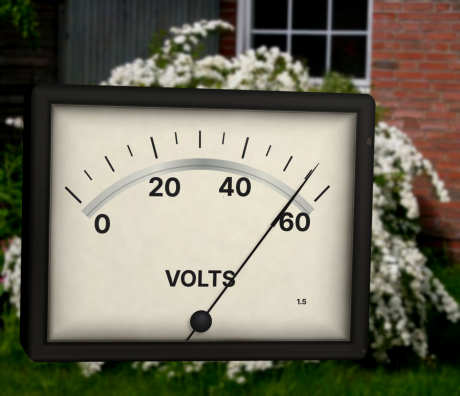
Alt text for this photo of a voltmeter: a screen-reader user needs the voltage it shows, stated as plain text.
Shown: 55 V
